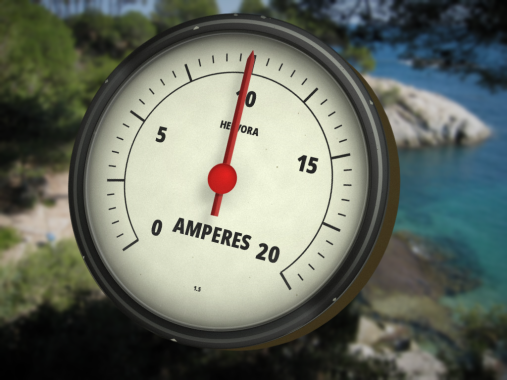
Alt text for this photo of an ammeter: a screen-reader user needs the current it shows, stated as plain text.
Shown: 10 A
